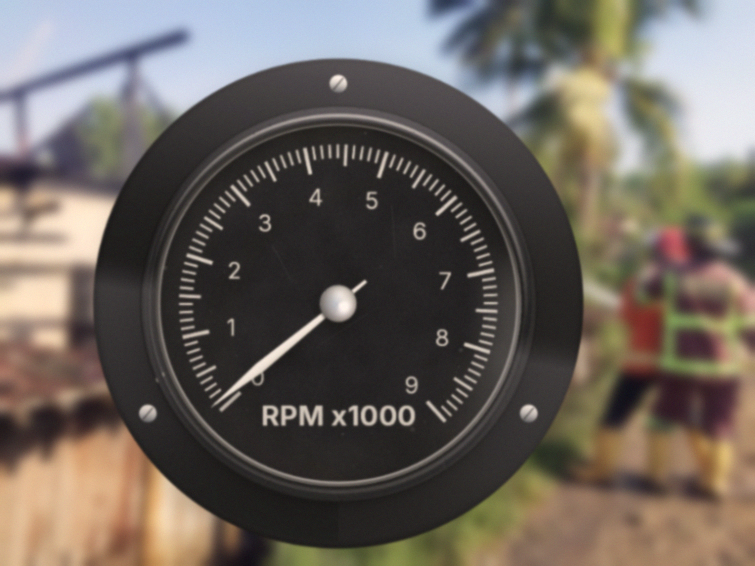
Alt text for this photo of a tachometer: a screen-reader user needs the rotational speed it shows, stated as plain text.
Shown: 100 rpm
